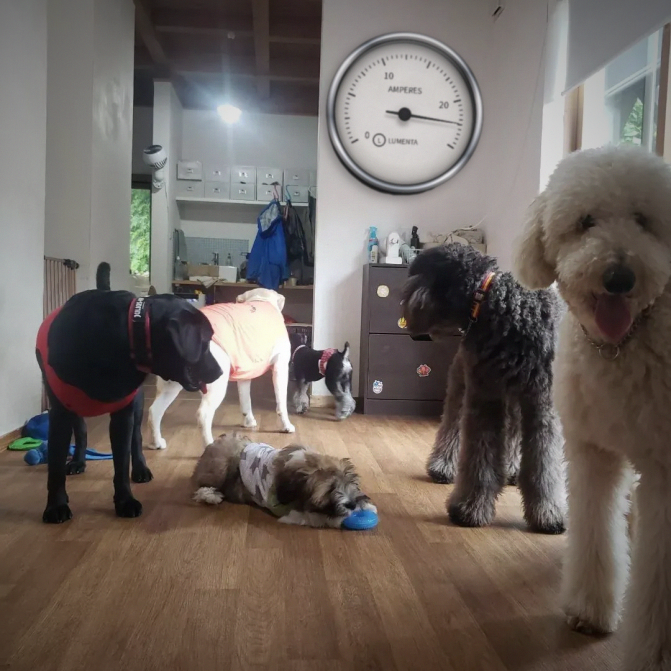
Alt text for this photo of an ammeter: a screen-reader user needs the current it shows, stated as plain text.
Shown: 22.5 A
